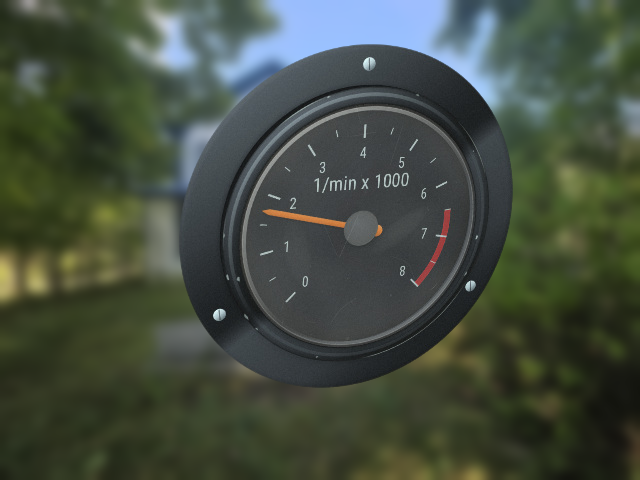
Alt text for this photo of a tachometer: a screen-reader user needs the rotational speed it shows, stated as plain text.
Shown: 1750 rpm
